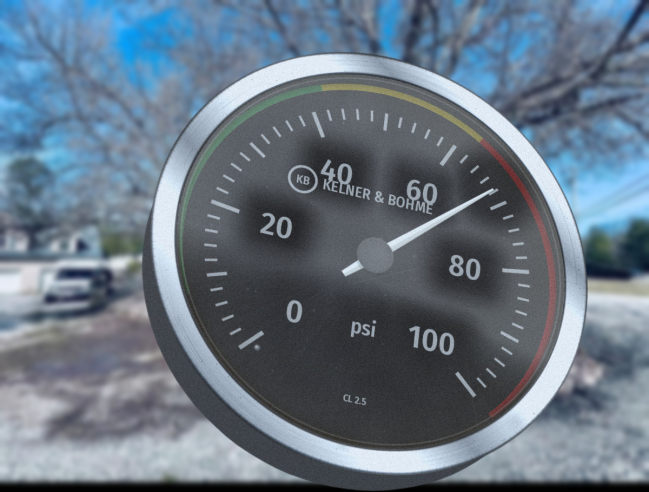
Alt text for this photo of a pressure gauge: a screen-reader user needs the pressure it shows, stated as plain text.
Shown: 68 psi
